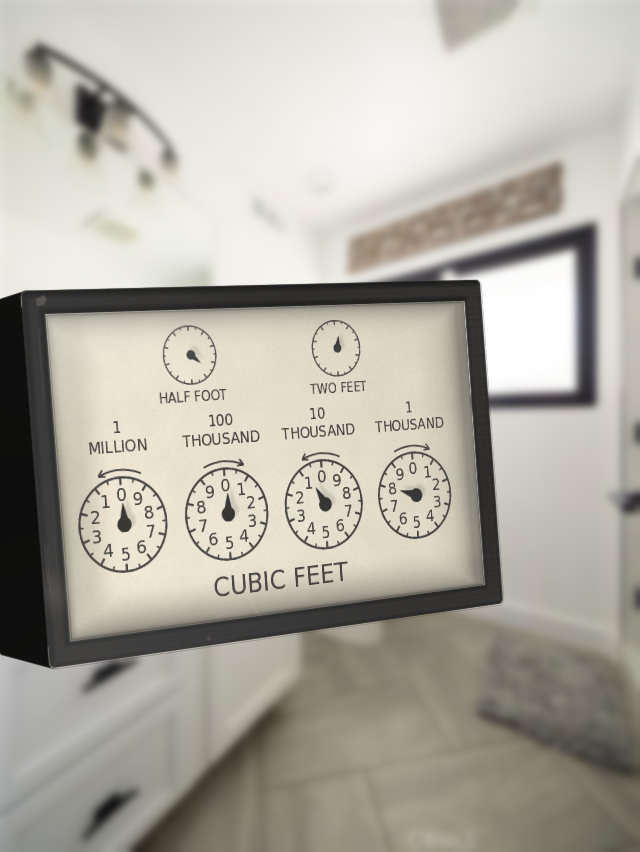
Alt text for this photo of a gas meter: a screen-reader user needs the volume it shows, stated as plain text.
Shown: 800 ft³
